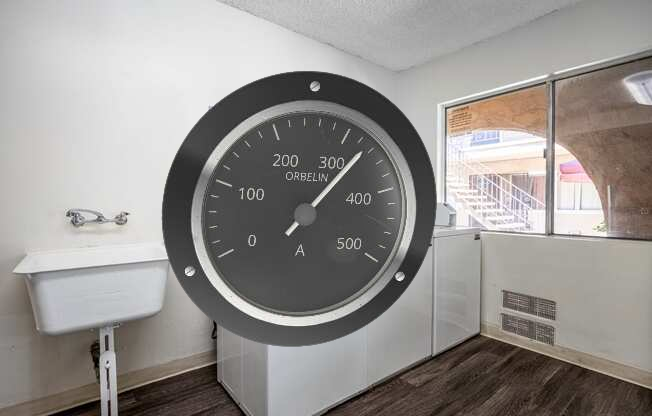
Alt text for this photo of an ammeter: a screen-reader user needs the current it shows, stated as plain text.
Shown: 330 A
